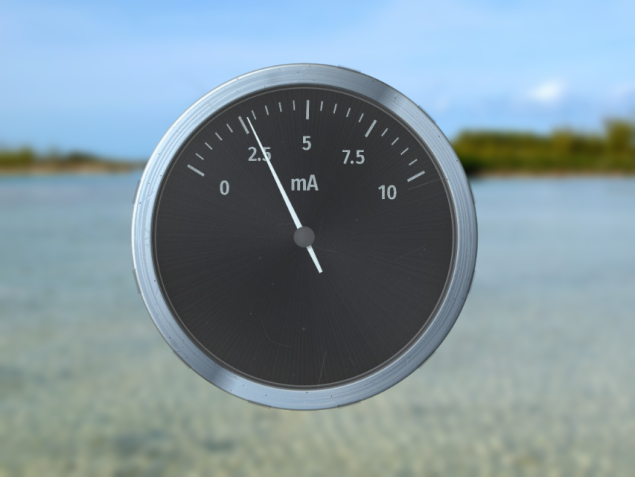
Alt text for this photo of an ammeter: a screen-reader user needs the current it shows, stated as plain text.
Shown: 2.75 mA
